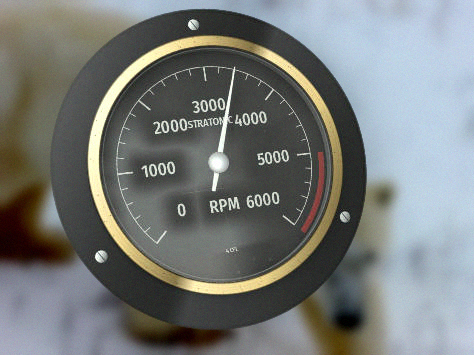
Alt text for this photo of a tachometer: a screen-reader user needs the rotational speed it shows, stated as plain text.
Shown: 3400 rpm
